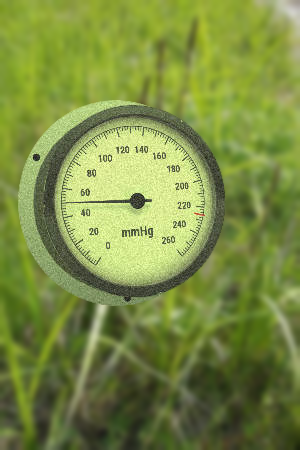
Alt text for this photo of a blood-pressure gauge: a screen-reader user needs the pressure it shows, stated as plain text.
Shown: 50 mmHg
